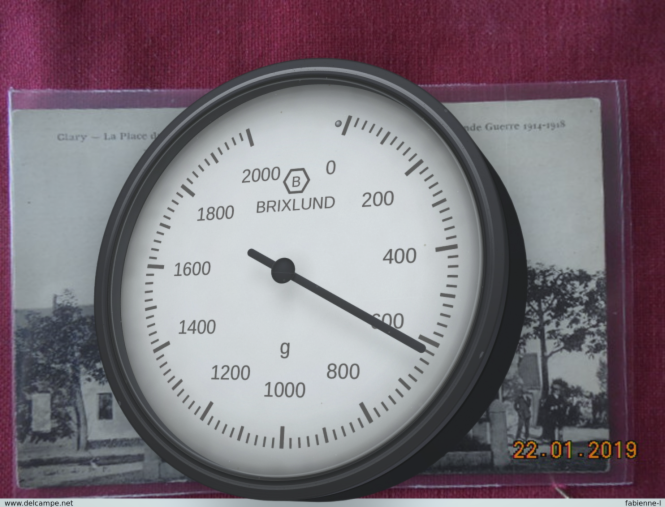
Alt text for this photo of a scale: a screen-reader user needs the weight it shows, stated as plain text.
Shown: 620 g
